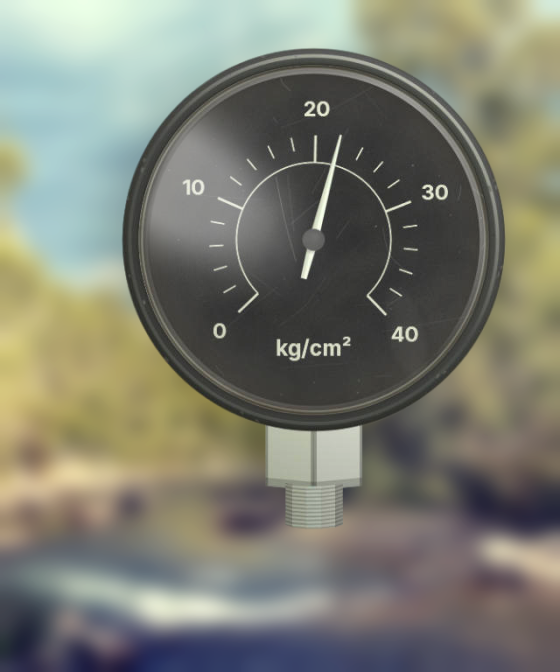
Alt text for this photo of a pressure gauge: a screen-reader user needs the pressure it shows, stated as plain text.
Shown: 22 kg/cm²
